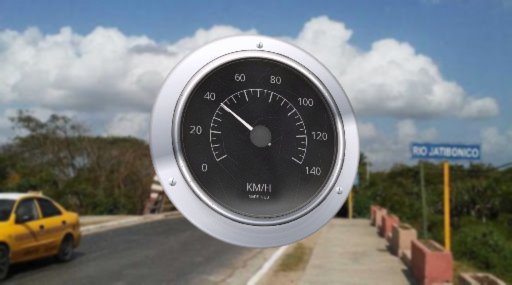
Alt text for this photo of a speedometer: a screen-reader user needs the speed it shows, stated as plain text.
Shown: 40 km/h
